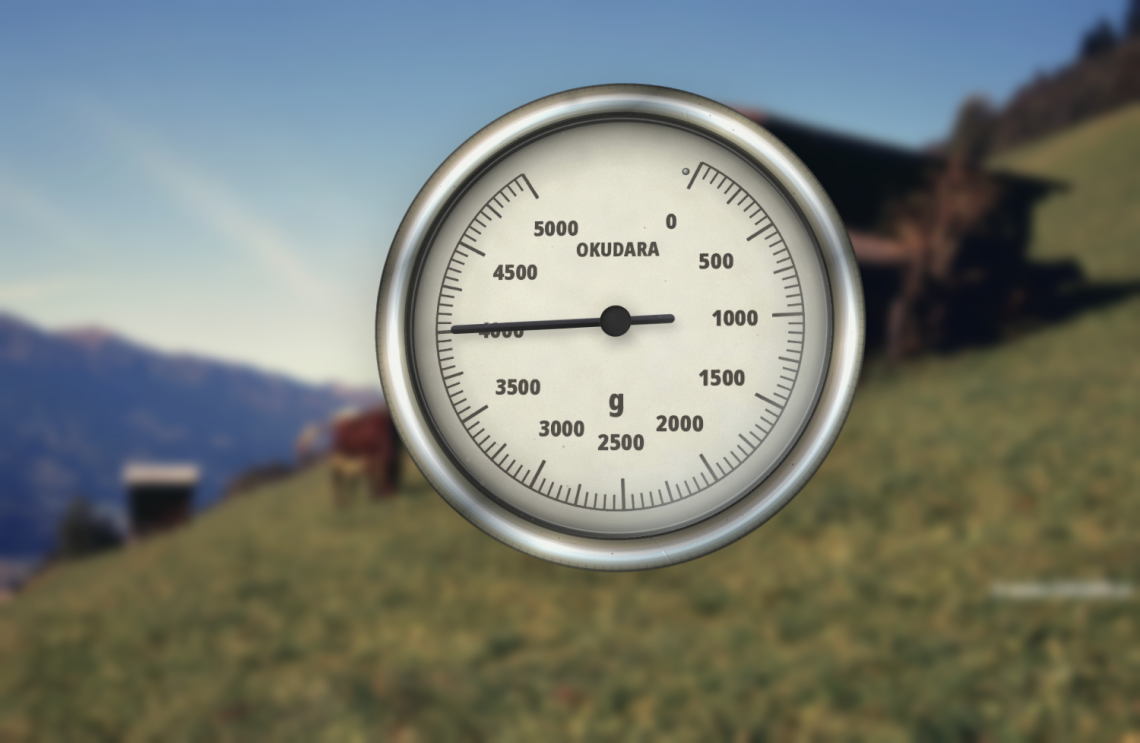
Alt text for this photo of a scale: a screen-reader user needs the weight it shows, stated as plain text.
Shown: 4000 g
